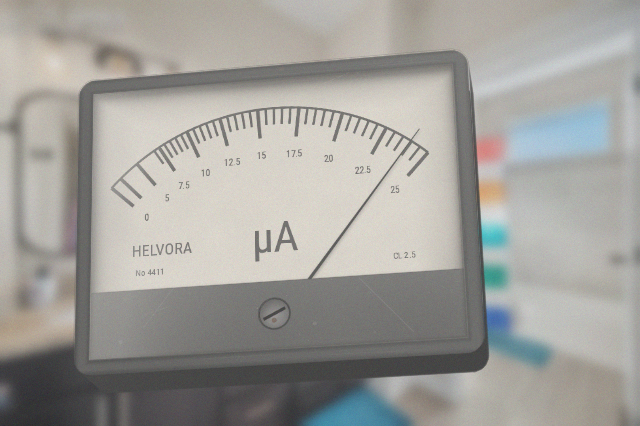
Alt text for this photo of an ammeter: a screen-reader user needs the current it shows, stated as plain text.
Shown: 24 µA
